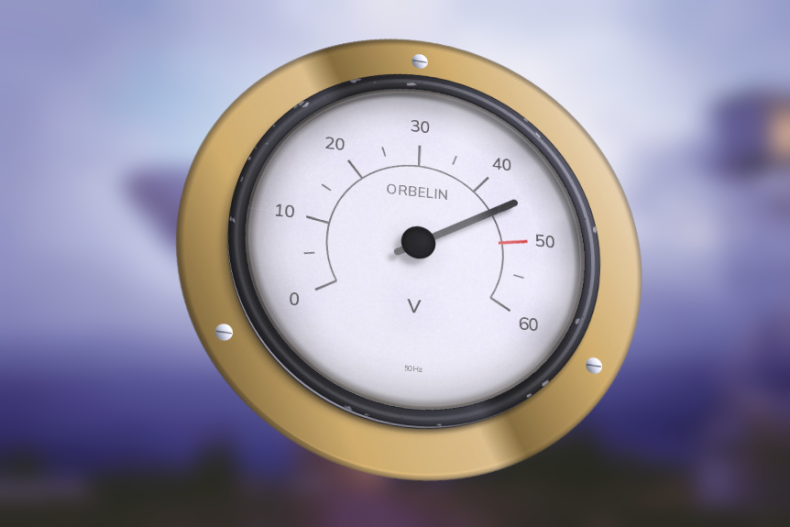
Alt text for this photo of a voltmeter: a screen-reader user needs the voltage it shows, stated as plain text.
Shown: 45 V
